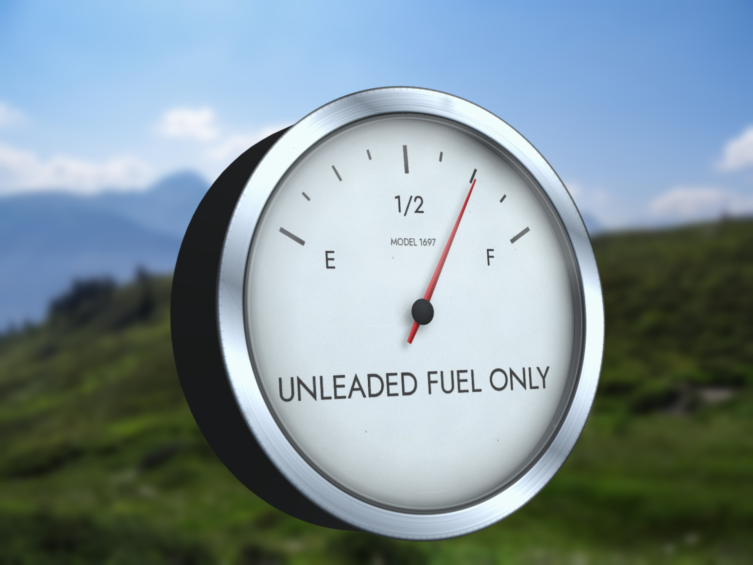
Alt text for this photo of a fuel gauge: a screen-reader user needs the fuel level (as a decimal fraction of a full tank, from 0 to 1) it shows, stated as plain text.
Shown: 0.75
